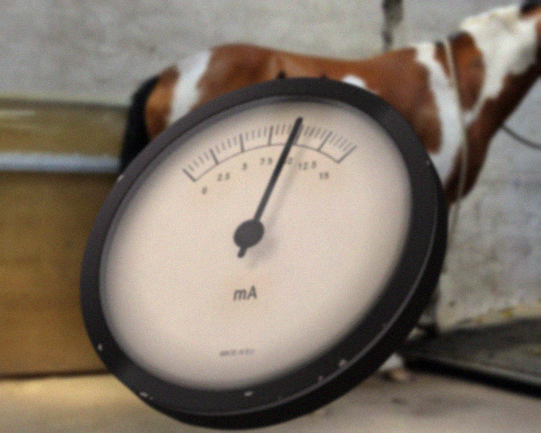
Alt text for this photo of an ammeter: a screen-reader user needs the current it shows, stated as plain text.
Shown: 10 mA
